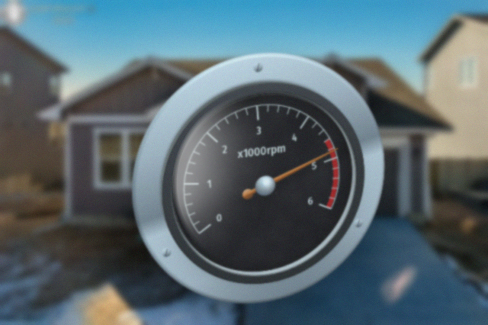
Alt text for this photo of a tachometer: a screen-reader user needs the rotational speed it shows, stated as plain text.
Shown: 4800 rpm
